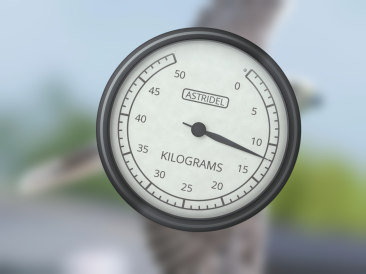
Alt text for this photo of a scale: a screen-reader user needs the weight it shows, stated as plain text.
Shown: 12 kg
